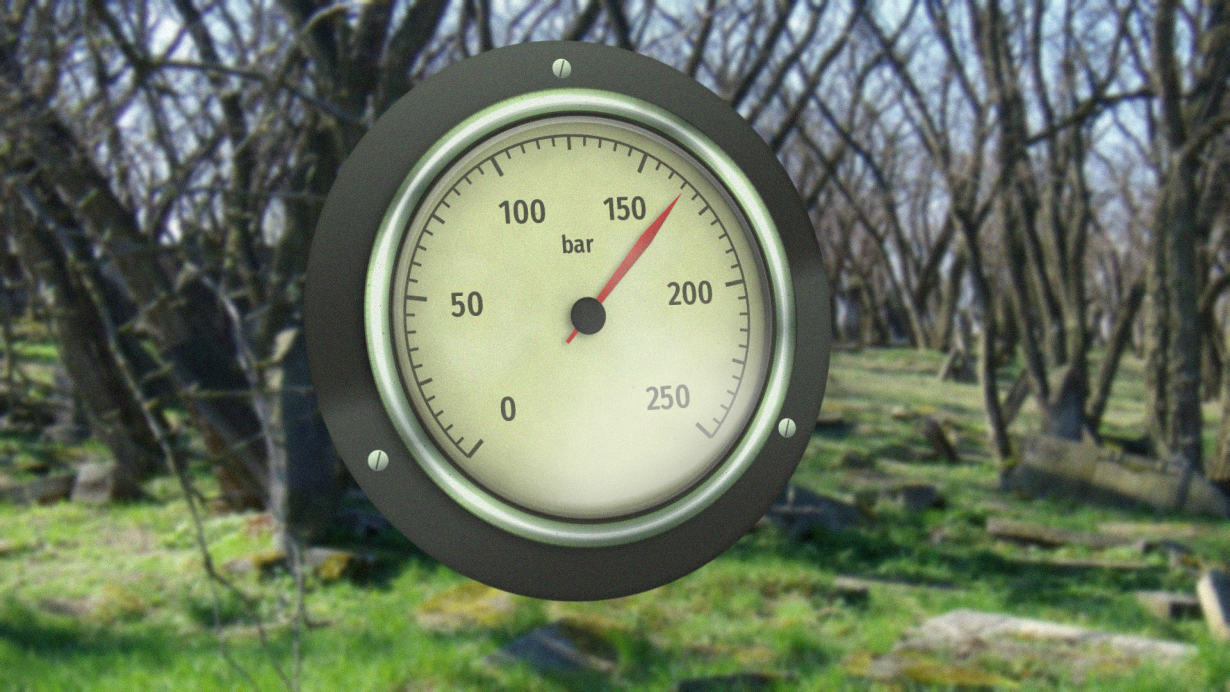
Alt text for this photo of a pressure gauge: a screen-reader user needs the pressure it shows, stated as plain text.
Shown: 165 bar
